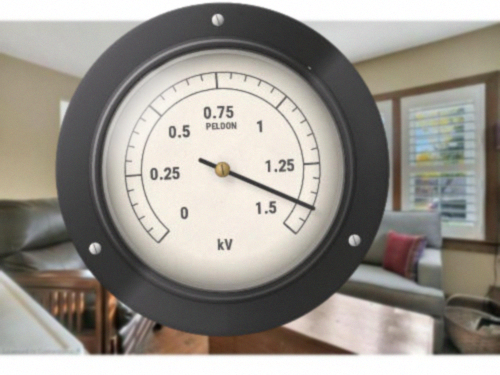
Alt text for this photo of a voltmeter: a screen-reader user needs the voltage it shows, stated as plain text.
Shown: 1.4 kV
